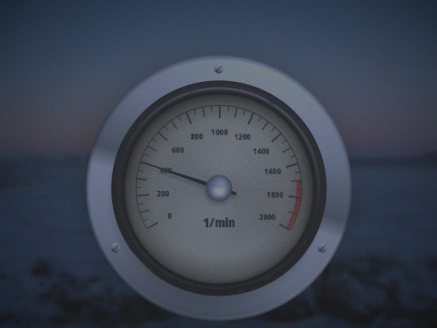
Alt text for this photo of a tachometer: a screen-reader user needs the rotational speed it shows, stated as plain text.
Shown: 400 rpm
